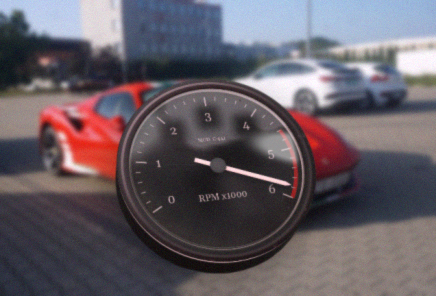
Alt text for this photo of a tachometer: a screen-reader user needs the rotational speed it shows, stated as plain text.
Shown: 5800 rpm
